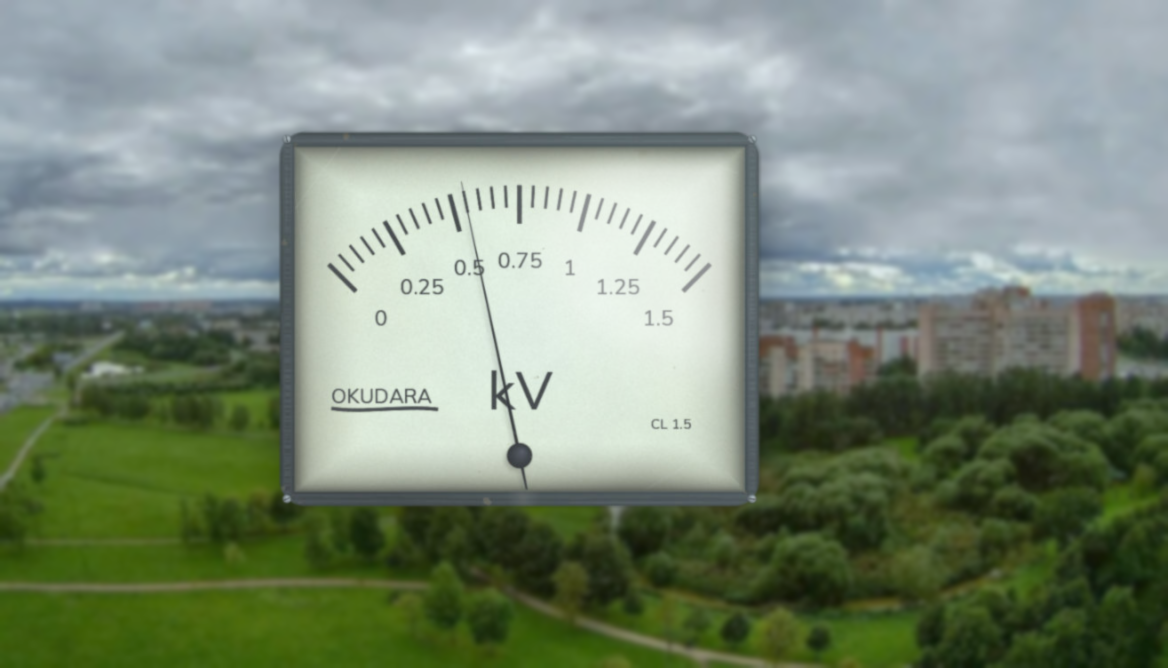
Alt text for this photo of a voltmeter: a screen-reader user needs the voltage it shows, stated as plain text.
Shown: 0.55 kV
